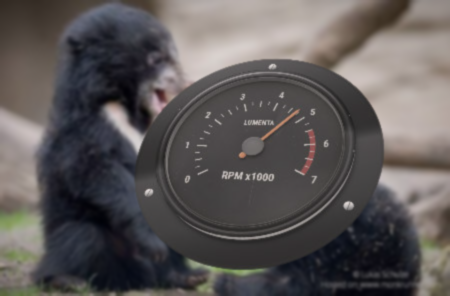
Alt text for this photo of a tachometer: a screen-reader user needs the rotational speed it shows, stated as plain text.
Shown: 4750 rpm
